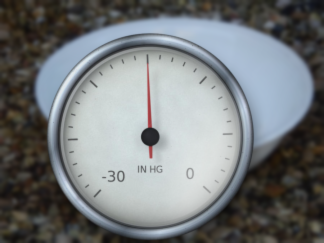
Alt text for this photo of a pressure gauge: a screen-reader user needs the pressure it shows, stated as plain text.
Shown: -15 inHg
